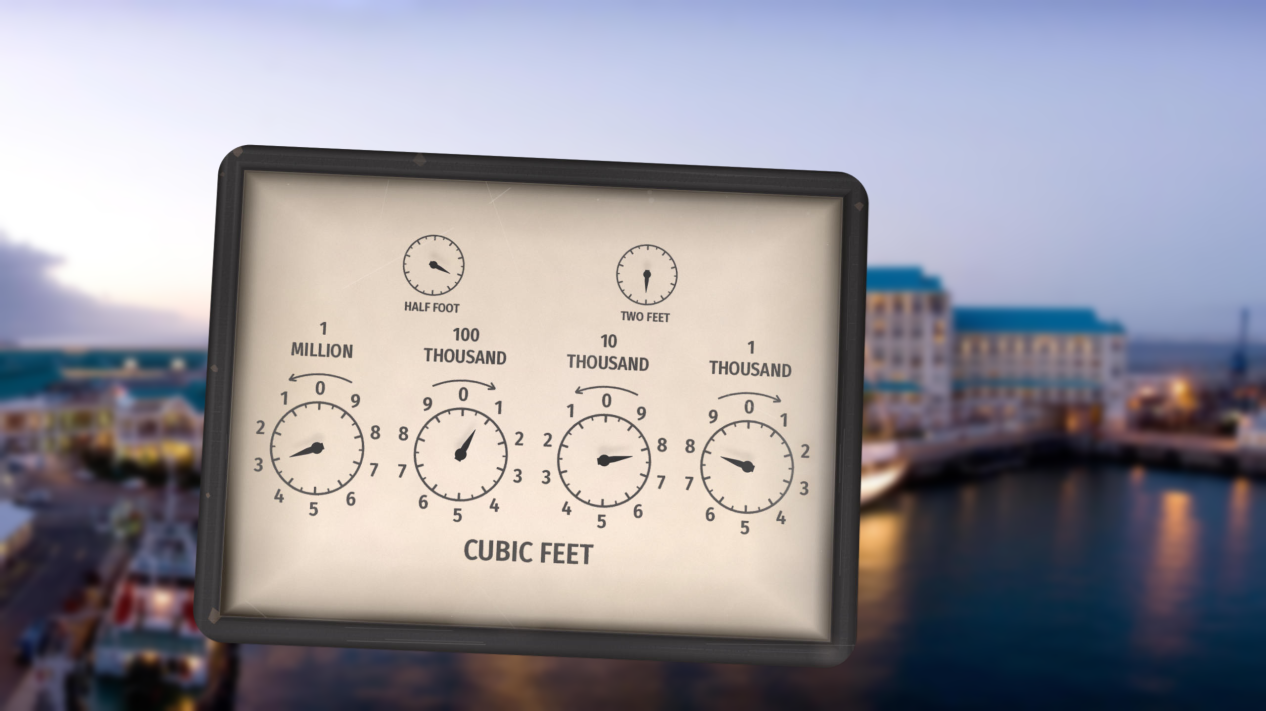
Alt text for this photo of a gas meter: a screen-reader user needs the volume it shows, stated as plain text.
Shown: 307800 ft³
